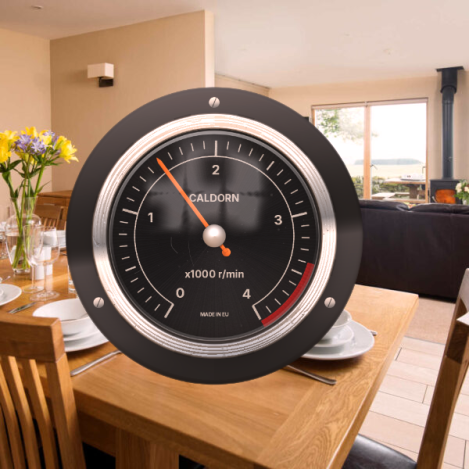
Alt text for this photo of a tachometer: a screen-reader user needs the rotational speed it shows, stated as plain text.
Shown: 1500 rpm
